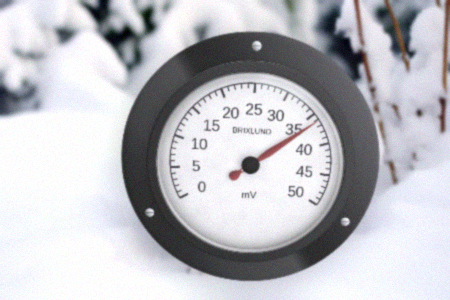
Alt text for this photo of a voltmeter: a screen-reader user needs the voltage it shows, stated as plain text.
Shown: 36 mV
